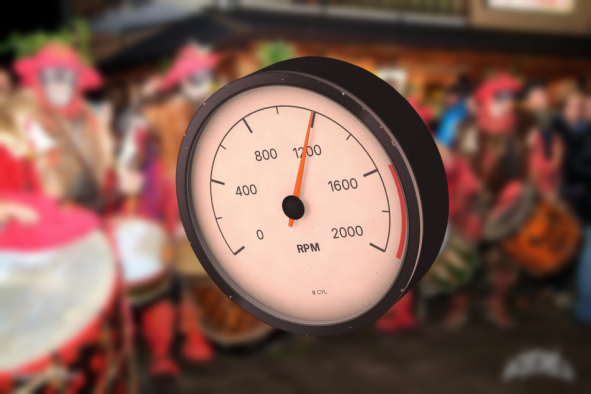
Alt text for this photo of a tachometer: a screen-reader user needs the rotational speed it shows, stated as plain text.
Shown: 1200 rpm
